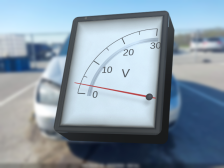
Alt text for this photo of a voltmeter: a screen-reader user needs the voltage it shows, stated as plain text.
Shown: 2.5 V
